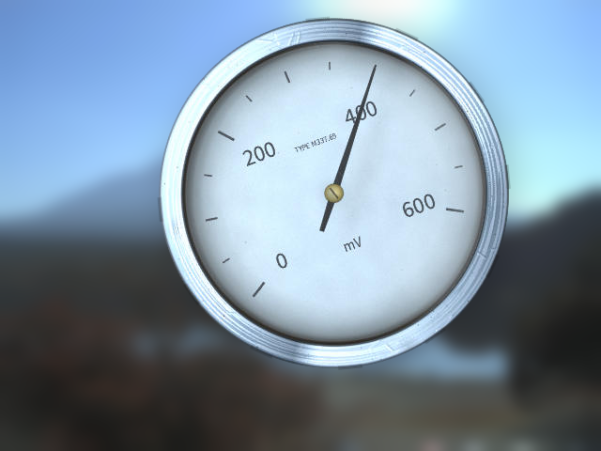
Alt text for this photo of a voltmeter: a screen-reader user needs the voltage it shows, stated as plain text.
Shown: 400 mV
